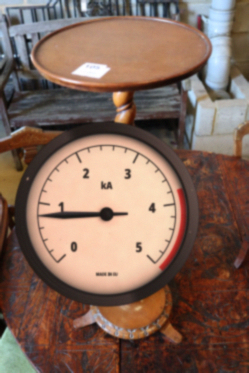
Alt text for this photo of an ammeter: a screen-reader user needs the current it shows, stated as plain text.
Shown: 0.8 kA
